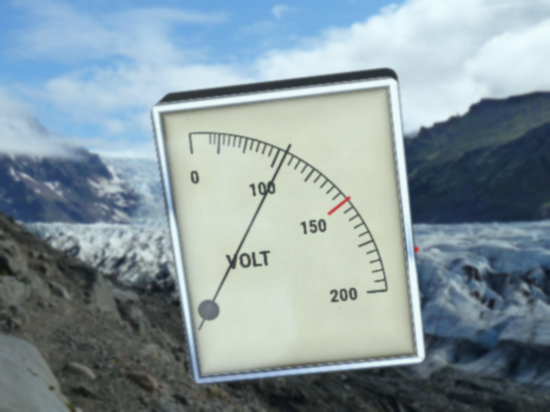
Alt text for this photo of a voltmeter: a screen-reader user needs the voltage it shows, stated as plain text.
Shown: 105 V
